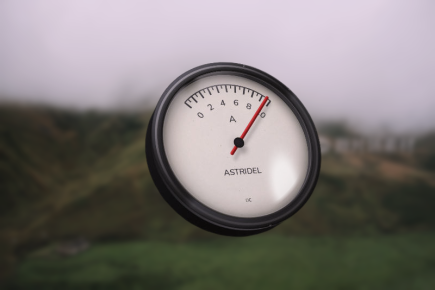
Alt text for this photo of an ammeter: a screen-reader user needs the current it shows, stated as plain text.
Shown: 9.5 A
